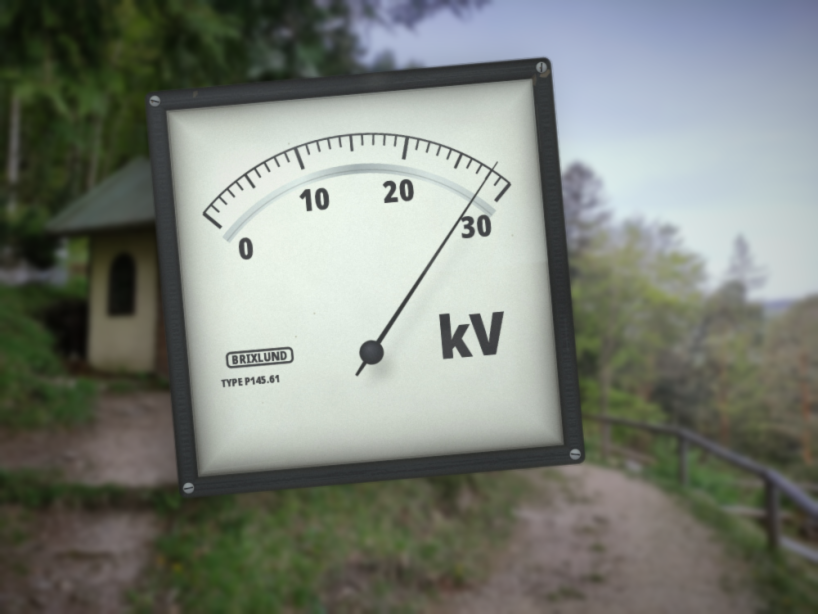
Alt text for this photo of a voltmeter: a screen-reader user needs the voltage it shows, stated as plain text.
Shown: 28 kV
